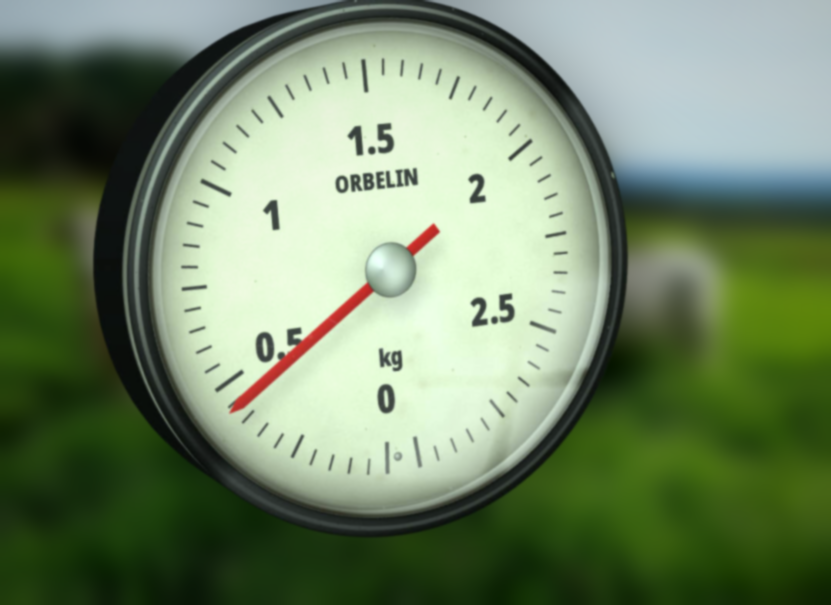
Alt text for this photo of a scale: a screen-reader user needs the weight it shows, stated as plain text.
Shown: 0.45 kg
